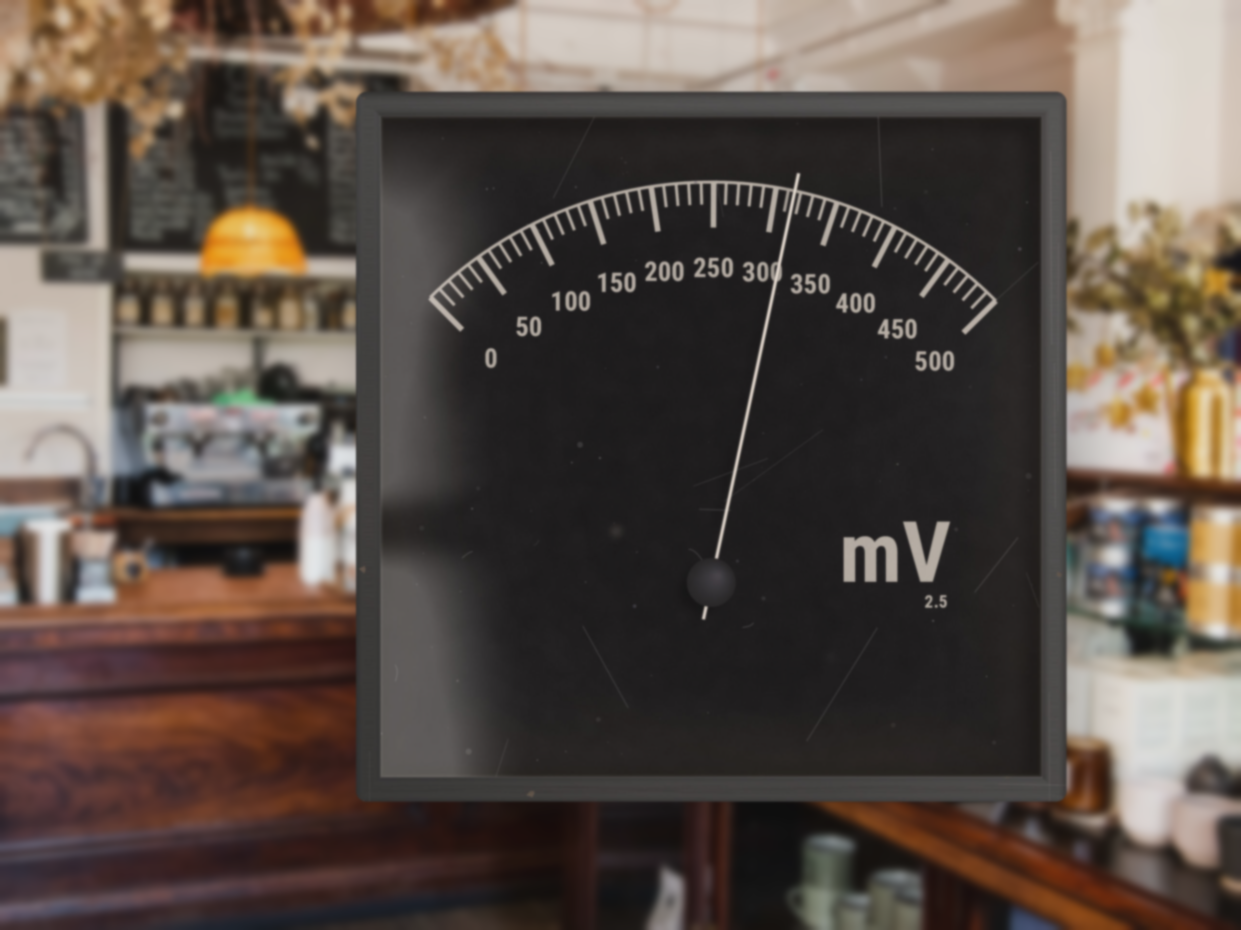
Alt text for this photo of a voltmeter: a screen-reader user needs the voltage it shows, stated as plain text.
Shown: 315 mV
